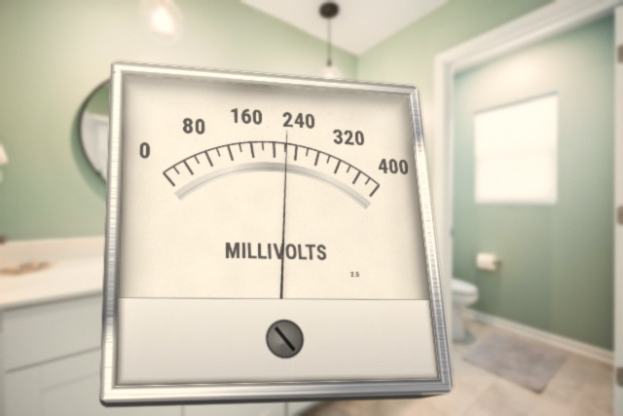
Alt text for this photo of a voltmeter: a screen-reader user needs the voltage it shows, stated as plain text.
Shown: 220 mV
